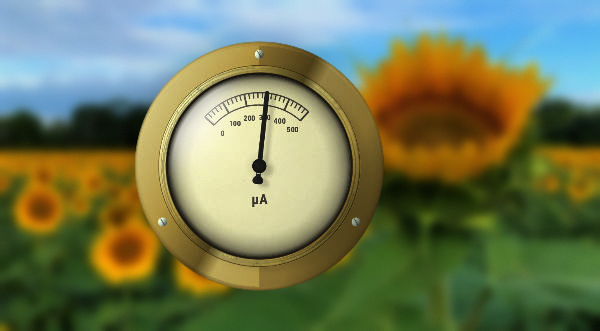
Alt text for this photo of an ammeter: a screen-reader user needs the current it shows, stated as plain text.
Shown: 300 µA
